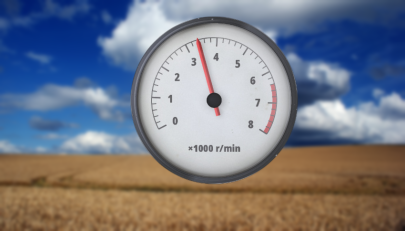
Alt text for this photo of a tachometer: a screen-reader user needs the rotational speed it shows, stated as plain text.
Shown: 3400 rpm
